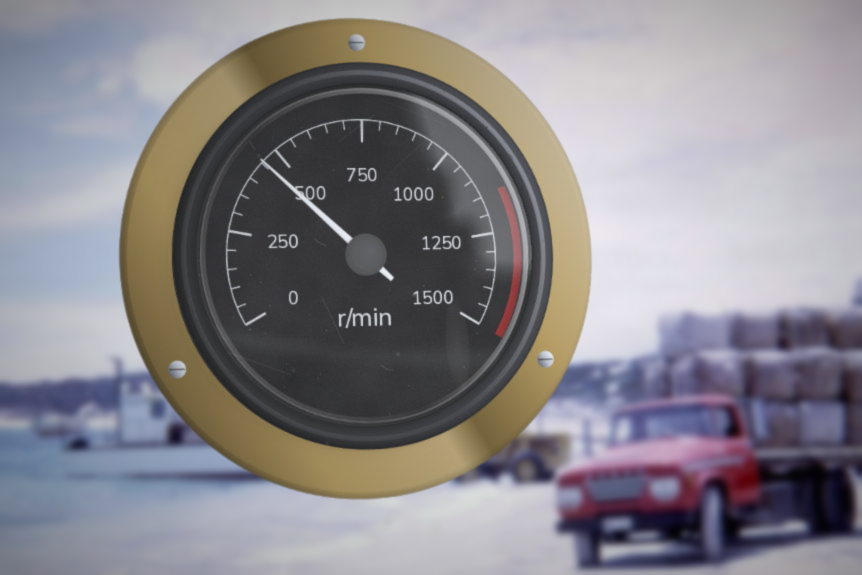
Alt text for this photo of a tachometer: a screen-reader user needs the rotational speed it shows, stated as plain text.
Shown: 450 rpm
